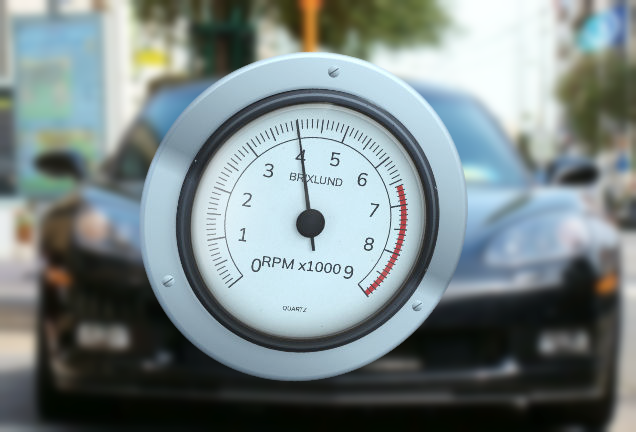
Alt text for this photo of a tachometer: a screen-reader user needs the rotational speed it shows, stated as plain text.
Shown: 4000 rpm
